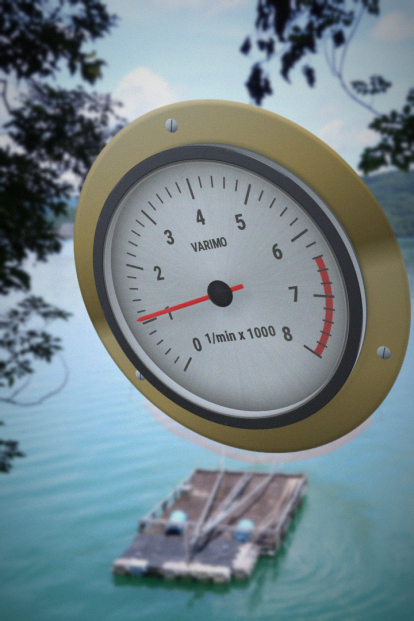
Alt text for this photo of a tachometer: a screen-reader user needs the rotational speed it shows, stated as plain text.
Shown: 1100 rpm
